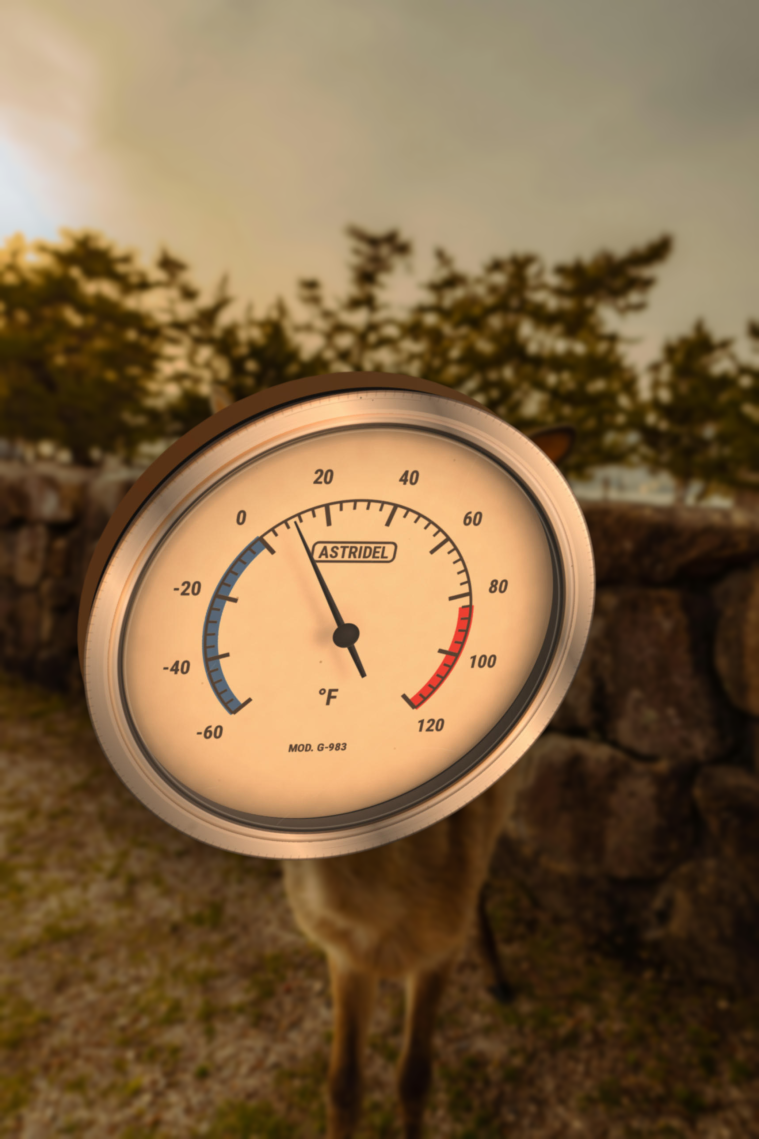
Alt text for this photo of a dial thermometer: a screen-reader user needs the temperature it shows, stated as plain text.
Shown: 10 °F
